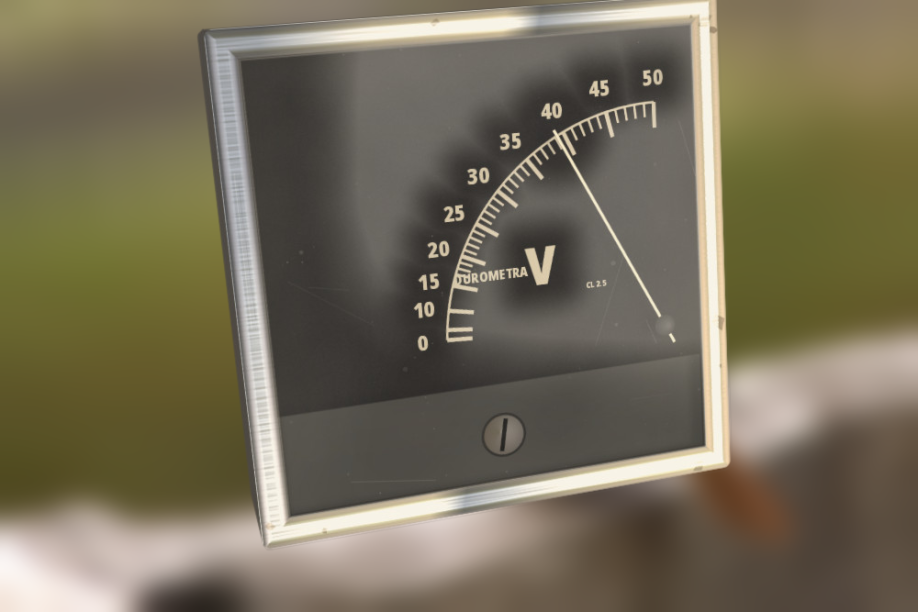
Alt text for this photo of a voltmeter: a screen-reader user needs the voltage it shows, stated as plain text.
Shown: 39 V
